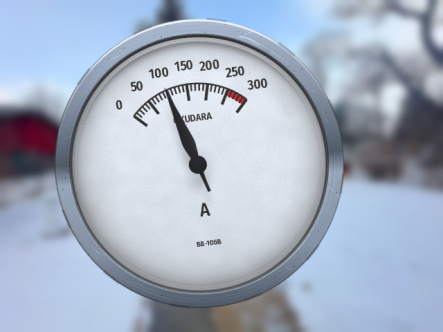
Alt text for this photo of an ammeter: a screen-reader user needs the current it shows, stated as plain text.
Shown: 100 A
